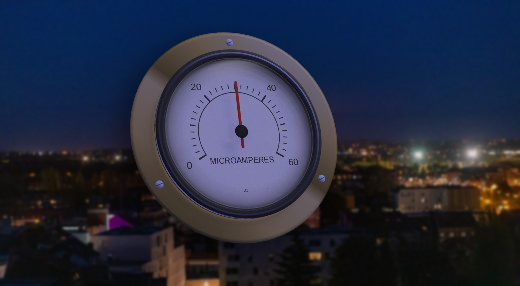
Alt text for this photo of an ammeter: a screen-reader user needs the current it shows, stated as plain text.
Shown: 30 µA
